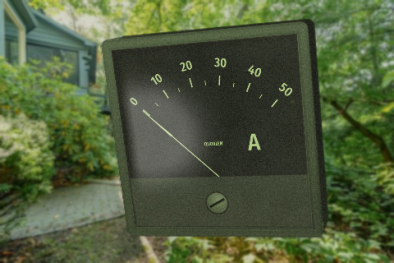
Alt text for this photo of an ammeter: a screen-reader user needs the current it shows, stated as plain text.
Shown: 0 A
